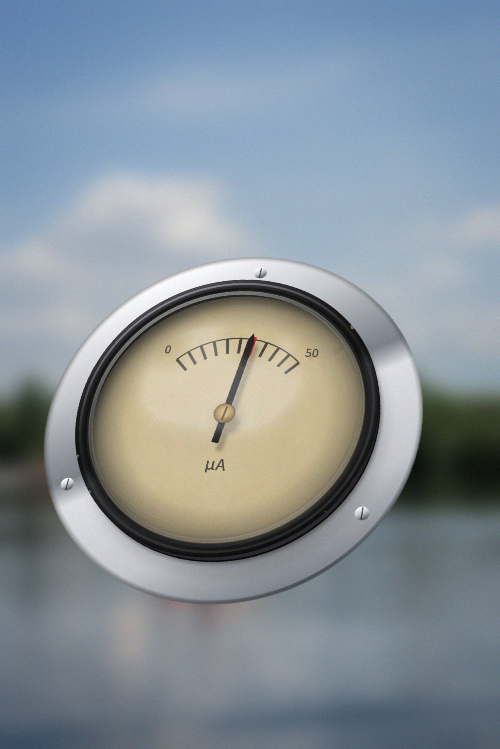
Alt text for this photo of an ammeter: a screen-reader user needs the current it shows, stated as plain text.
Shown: 30 µA
